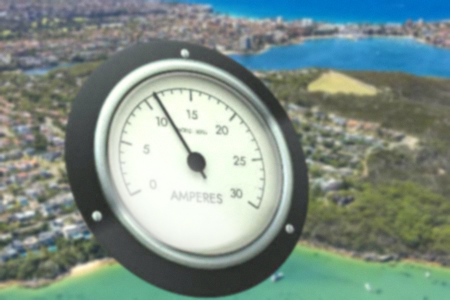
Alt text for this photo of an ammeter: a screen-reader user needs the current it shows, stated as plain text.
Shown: 11 A
